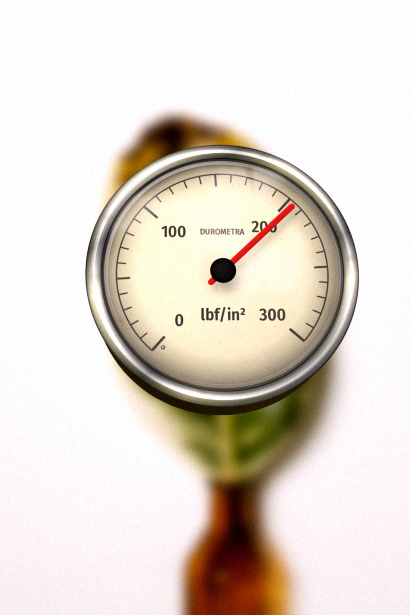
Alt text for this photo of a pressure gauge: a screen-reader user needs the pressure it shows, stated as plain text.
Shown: 205 psi
